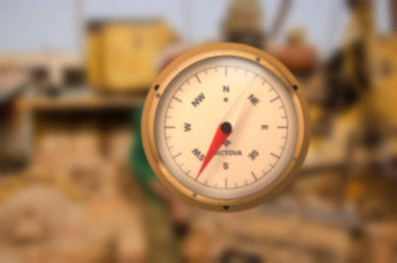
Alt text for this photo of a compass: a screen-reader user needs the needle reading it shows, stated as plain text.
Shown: 210 °
